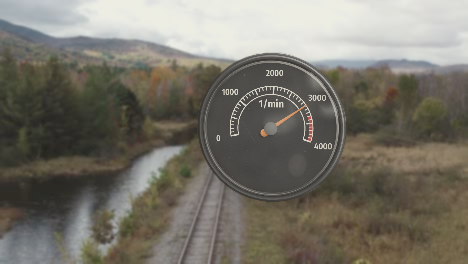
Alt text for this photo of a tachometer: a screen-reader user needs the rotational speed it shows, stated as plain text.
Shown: 3000 rpm
